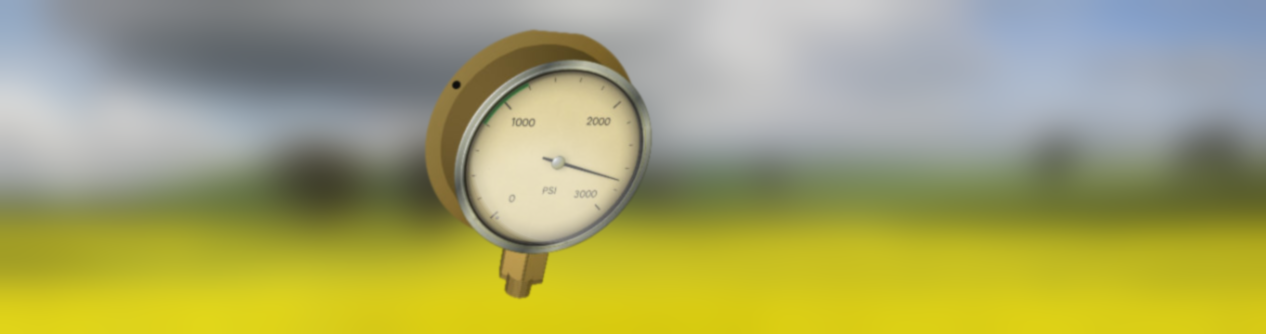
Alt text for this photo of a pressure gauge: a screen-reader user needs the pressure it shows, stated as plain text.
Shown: 2700 psi
